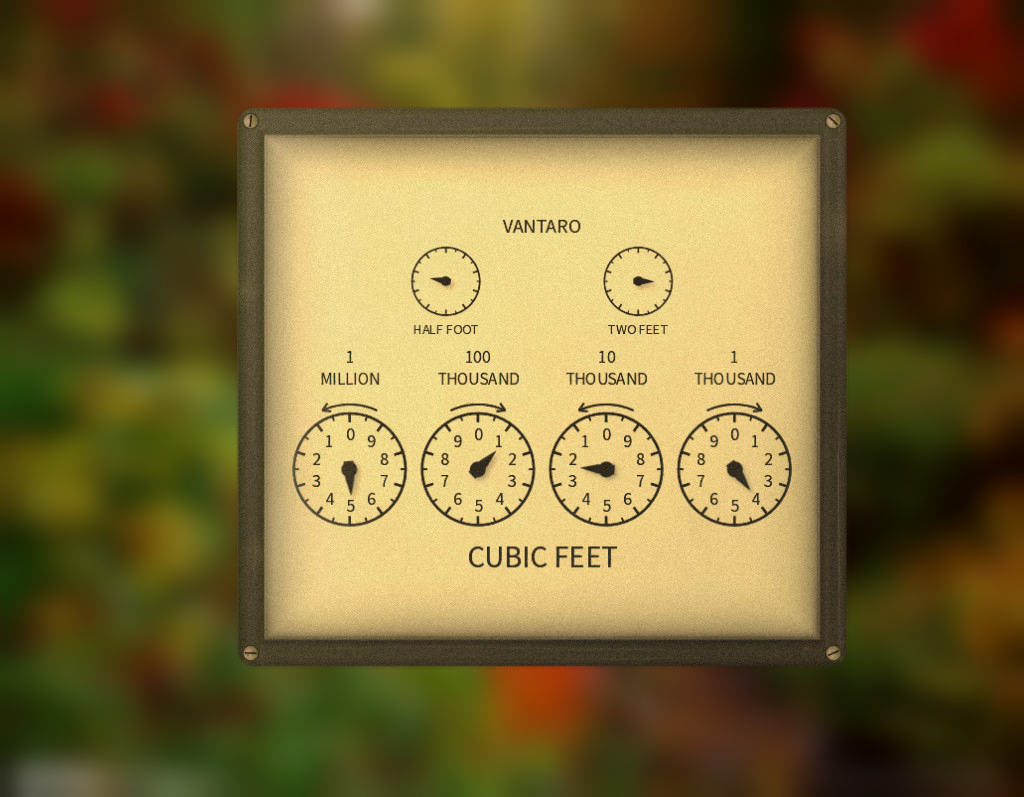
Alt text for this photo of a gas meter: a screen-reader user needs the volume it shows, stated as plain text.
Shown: 512400 ft³
